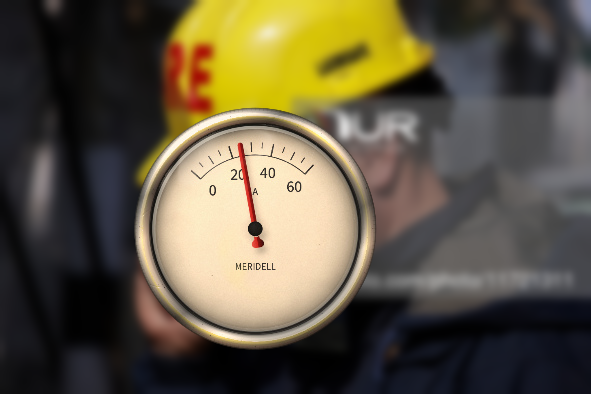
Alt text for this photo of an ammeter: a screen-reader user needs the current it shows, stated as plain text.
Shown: 25 A
